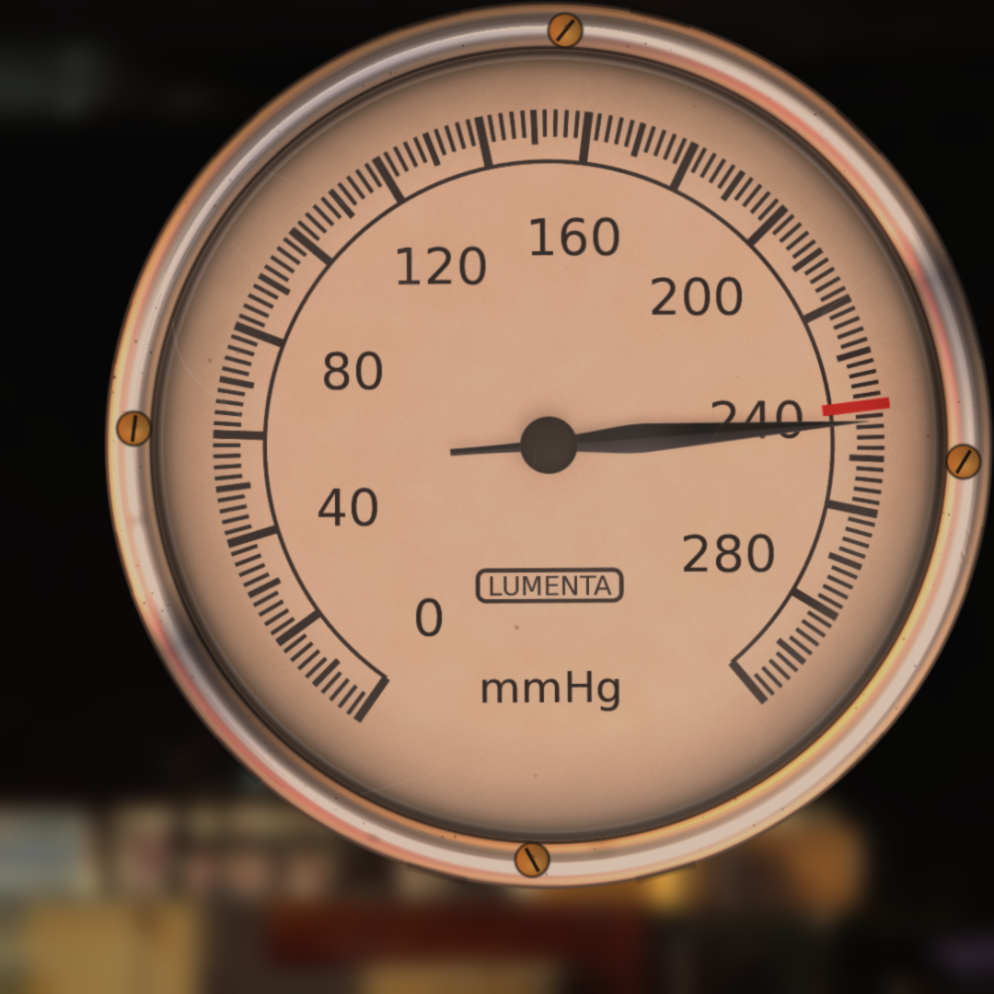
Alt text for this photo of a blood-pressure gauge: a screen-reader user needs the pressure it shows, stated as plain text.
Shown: 243 mmHg
